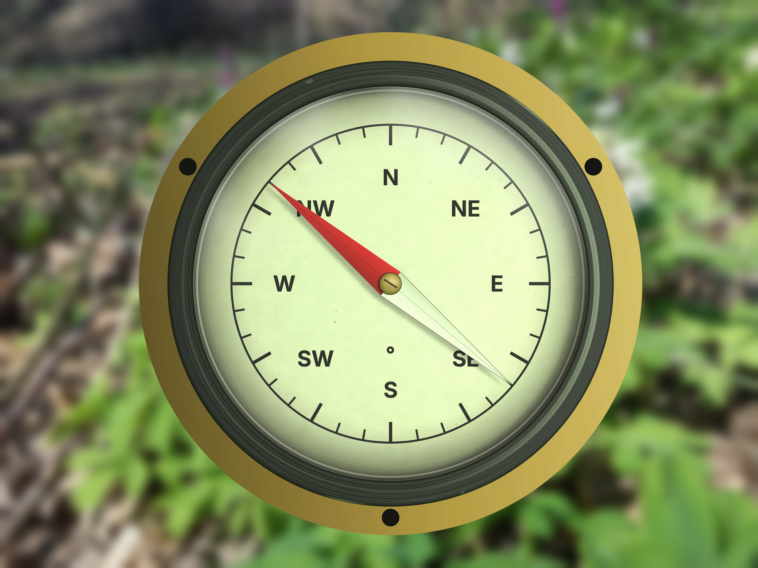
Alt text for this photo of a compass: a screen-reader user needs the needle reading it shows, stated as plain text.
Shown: 310 °
